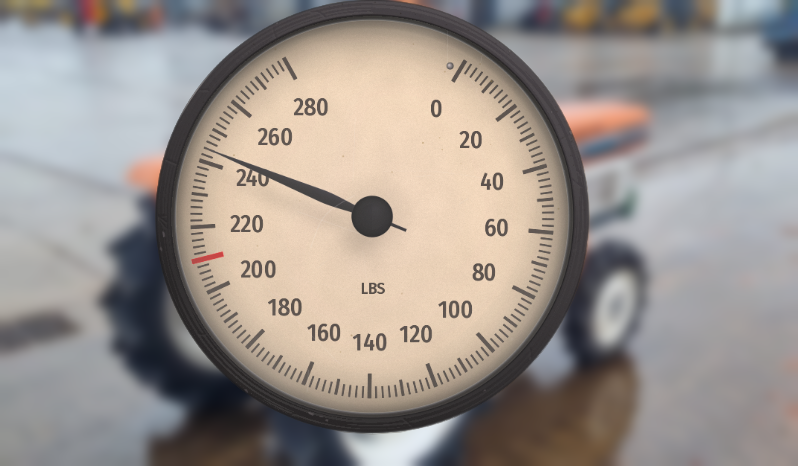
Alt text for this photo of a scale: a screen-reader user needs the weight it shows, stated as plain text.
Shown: 244 lb
